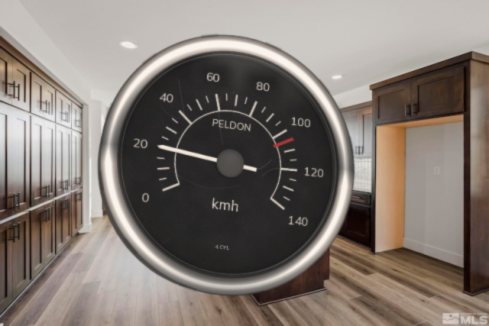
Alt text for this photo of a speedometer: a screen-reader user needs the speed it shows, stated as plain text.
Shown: 20 km/h
